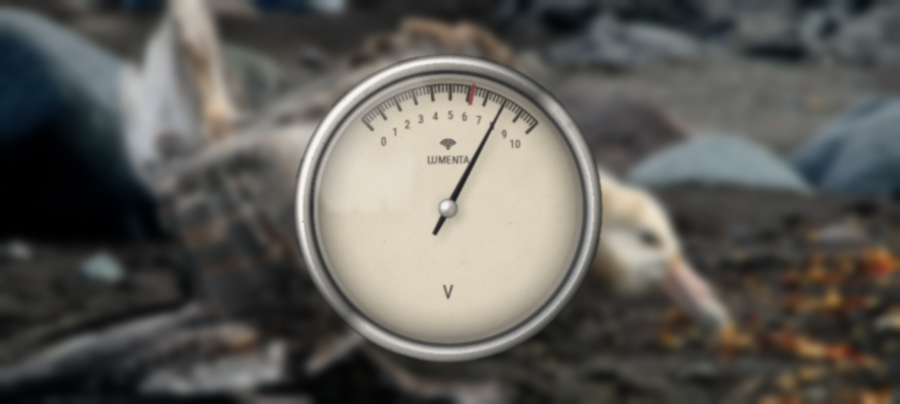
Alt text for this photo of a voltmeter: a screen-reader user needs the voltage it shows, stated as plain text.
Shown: 8 V
